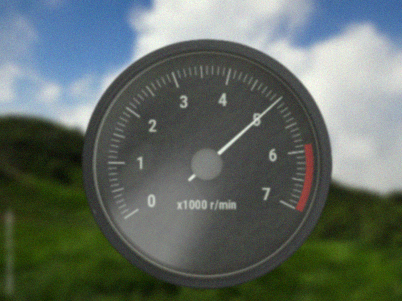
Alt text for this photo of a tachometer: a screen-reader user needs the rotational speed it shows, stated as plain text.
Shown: 5000 rpm
